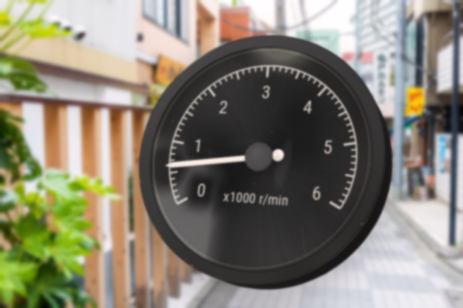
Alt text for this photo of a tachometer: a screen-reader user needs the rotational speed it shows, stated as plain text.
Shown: 600 rpm
